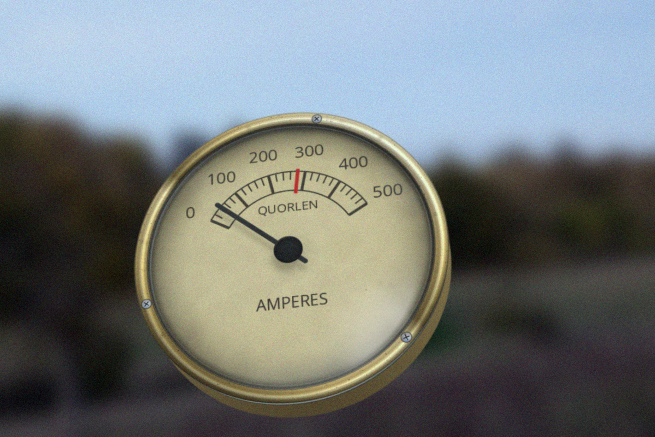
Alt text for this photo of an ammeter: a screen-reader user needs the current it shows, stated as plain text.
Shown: 40 A
